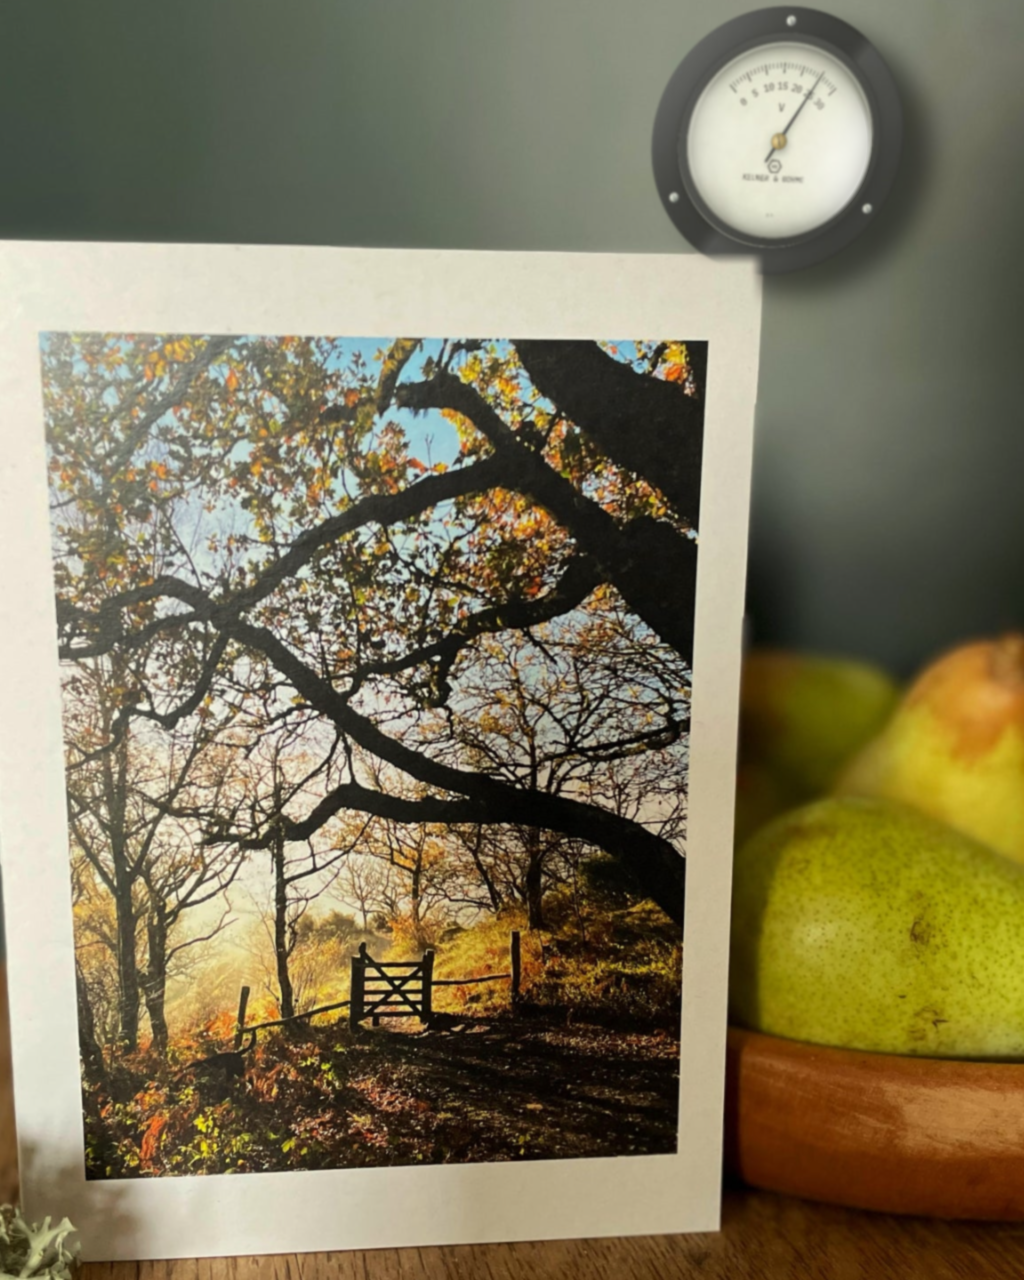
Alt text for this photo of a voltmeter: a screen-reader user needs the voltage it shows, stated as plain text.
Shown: 25 V
